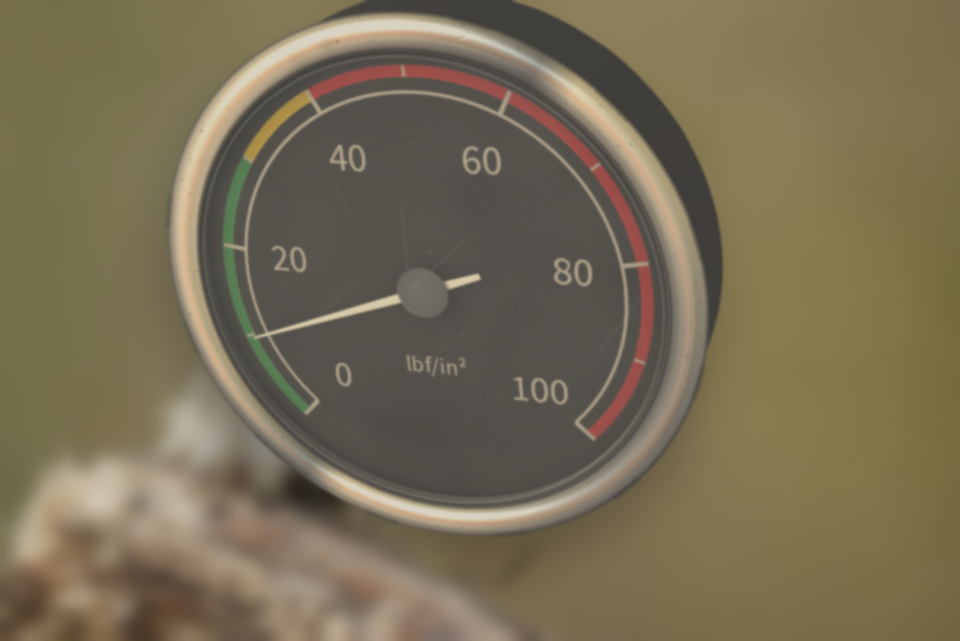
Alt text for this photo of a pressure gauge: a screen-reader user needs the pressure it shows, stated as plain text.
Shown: 10 psi
